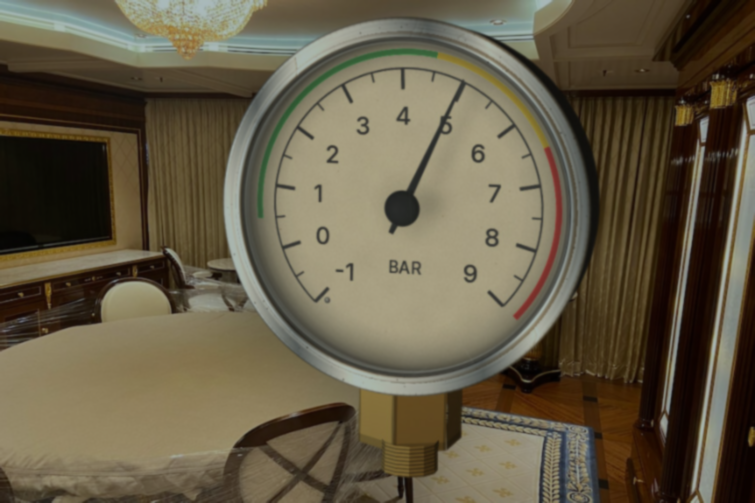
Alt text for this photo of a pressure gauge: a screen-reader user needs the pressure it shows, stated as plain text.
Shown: 5 bar
